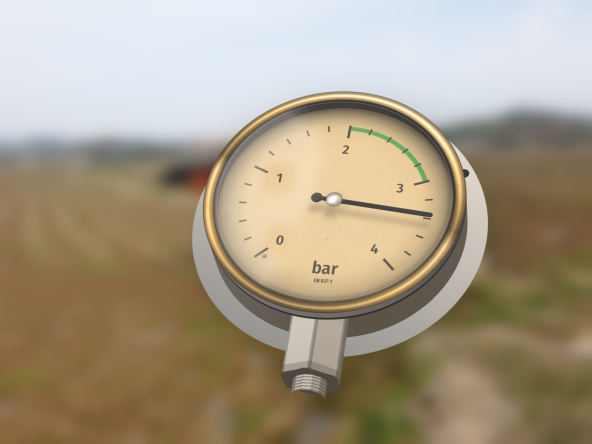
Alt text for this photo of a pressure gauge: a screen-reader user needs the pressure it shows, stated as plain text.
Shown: 3.4 bar
